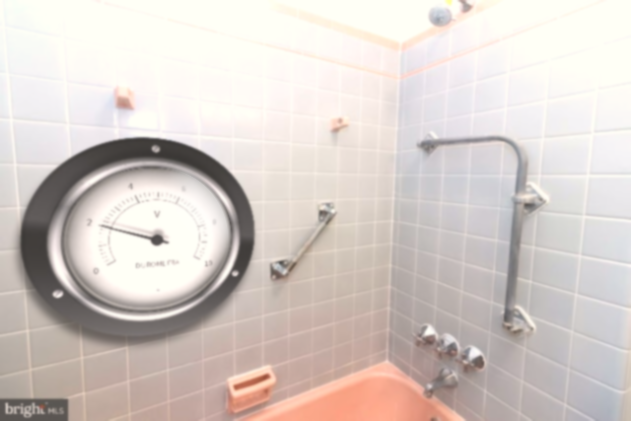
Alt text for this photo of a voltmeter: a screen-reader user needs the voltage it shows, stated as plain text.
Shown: 2 V
